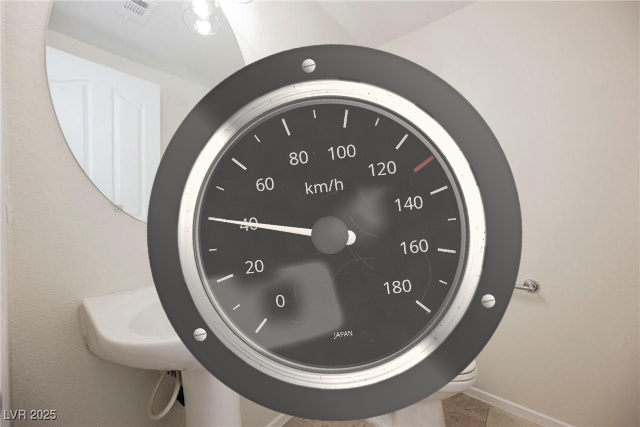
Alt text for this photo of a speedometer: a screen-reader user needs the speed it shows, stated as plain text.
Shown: 40 km/h
